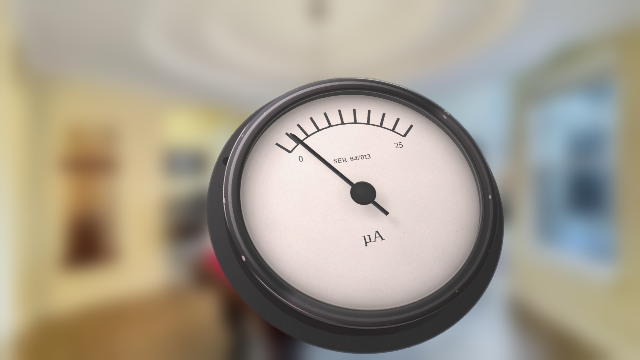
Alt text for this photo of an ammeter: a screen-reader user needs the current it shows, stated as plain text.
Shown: 2.5 µA
